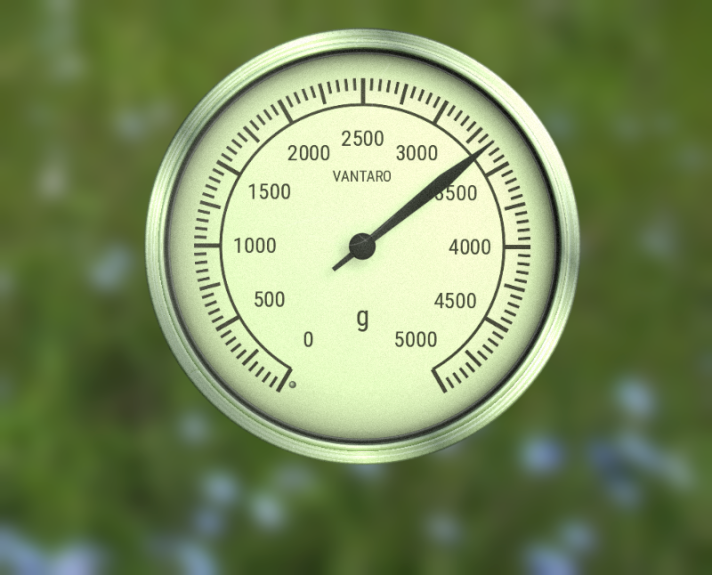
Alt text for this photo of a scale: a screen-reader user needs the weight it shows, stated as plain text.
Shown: 3350 g
